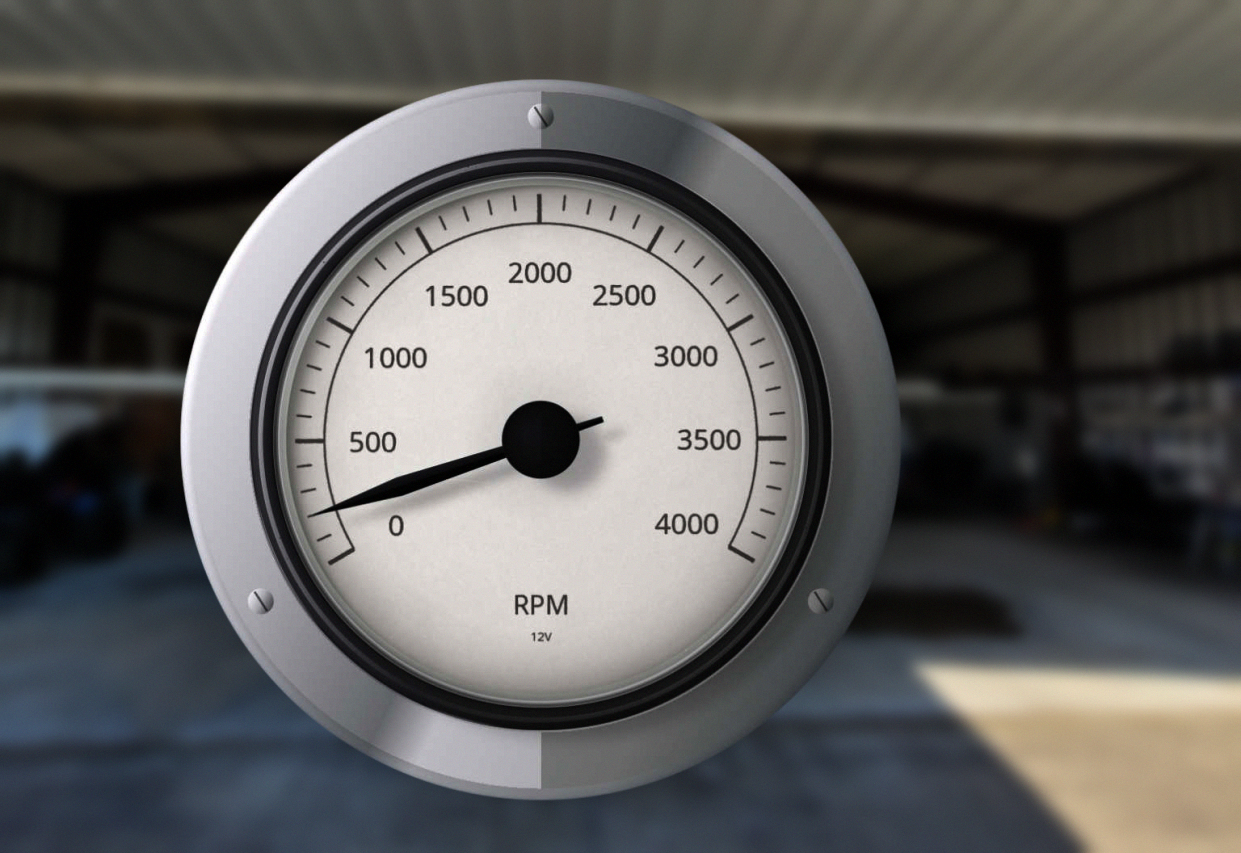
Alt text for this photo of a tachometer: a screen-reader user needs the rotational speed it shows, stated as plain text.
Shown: 200 rpm
